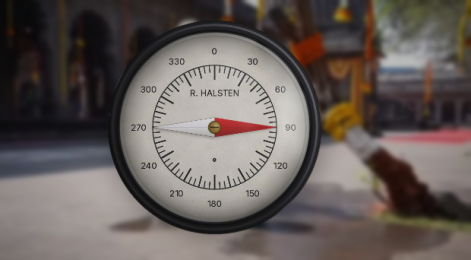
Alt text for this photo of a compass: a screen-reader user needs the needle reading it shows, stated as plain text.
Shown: 90 °
